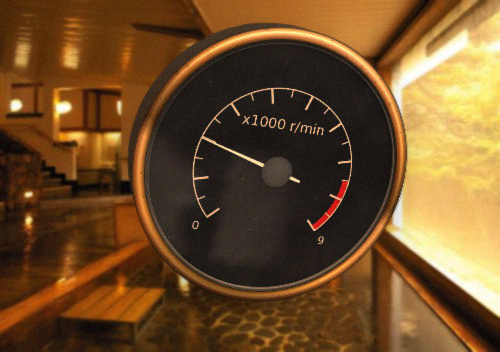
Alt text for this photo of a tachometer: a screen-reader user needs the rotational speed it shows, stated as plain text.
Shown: 2000 rpm
